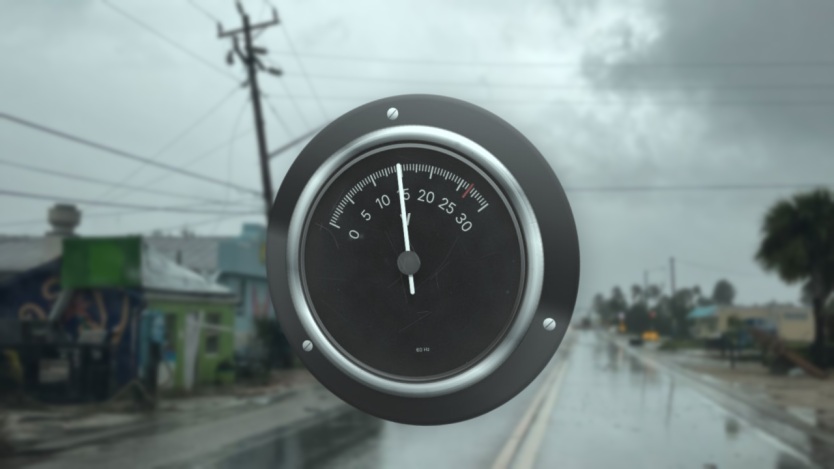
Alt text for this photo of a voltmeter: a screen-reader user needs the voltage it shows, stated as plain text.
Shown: 15 V
